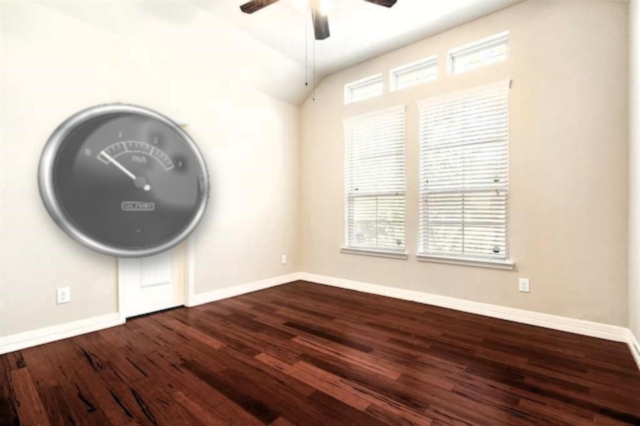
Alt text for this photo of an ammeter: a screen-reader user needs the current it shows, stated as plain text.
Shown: 0.2 mA
